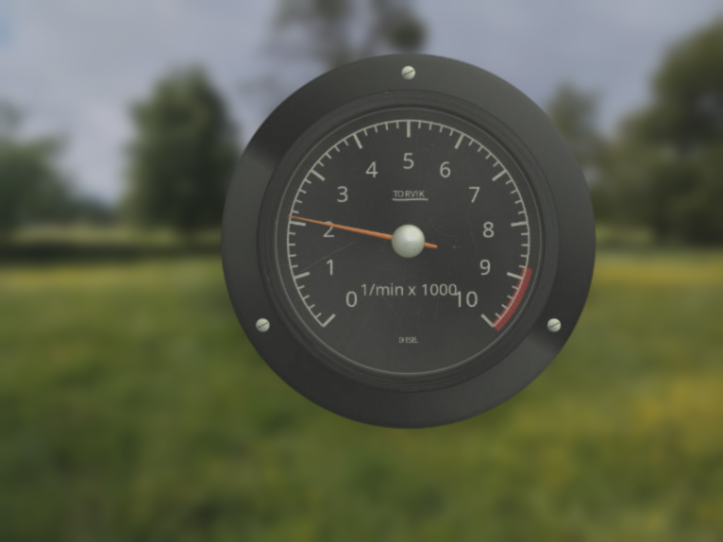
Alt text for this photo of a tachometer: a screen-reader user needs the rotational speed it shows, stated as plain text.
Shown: 2100 rpm
